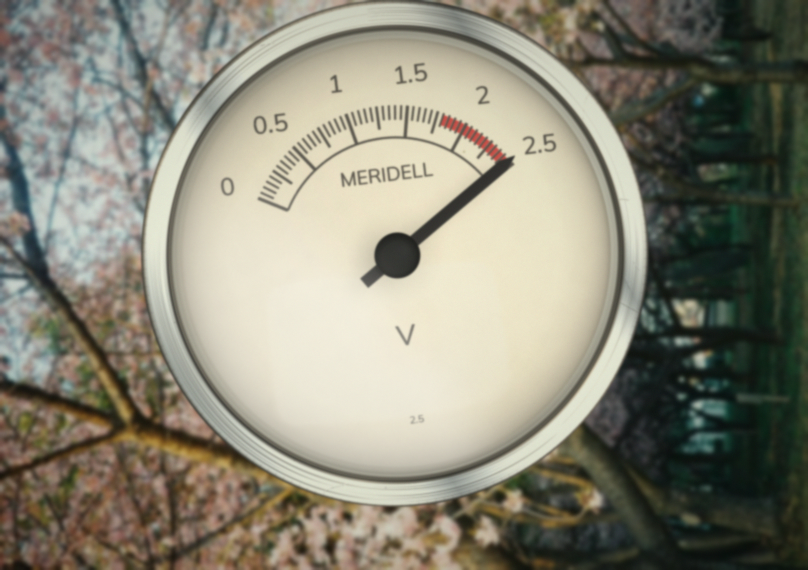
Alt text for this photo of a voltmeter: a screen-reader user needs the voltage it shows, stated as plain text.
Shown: 2.45 V
